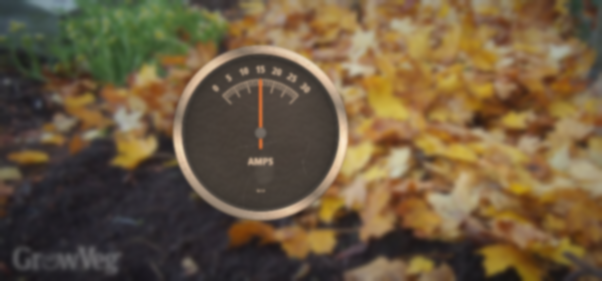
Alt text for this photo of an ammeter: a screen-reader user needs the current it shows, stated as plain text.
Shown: 15 A
